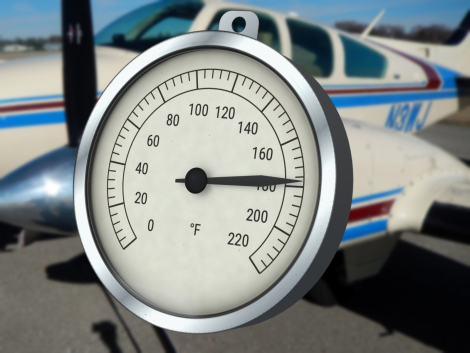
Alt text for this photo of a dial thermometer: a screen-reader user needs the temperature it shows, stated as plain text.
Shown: 178 °F
